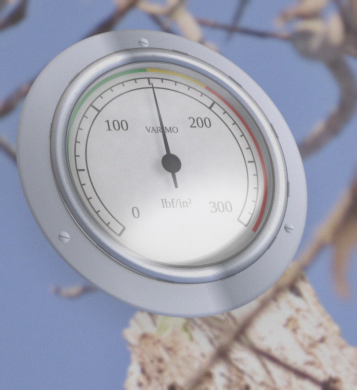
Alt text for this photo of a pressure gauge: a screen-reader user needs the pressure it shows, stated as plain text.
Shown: 150 psi
